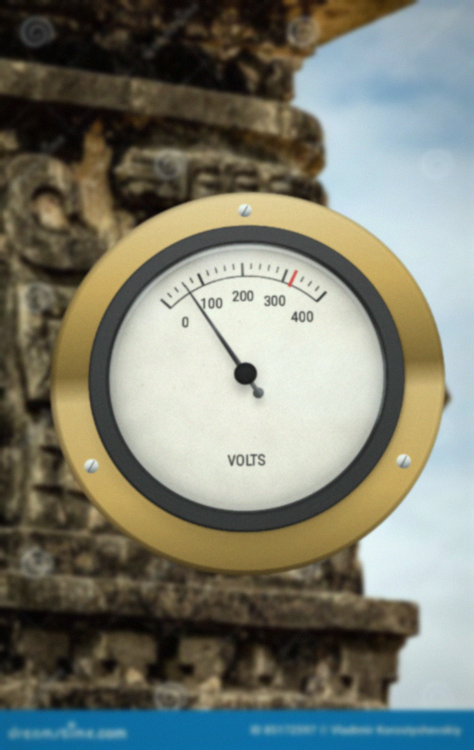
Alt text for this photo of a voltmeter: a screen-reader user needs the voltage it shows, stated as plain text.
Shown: 60 V
